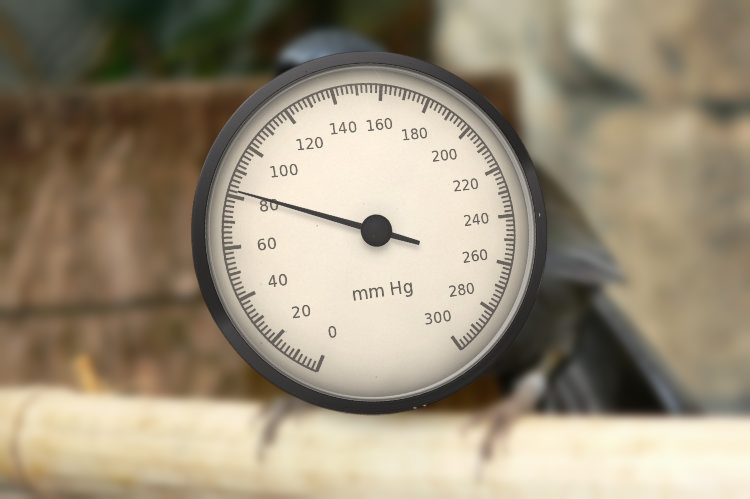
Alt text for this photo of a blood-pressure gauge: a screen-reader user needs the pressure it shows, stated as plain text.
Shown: 82 mmHg
